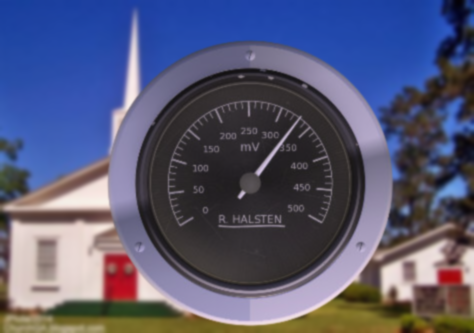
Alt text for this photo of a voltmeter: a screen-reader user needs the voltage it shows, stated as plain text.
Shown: 330 mV
